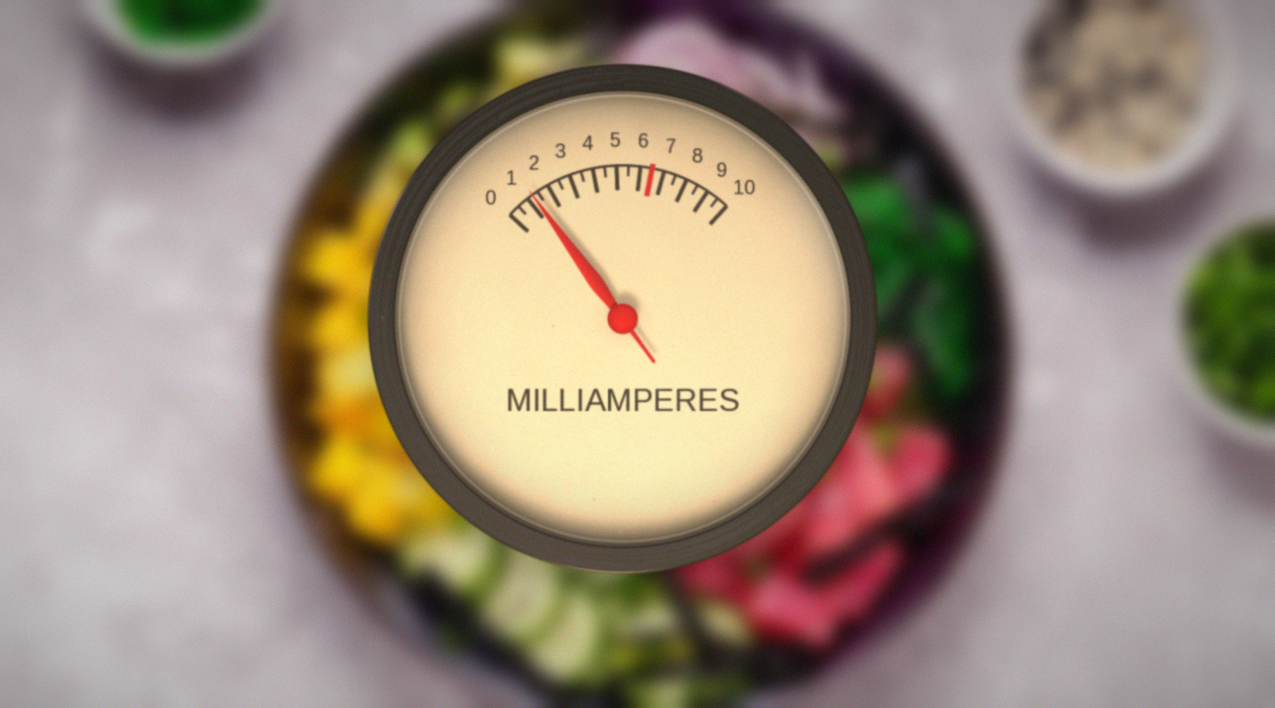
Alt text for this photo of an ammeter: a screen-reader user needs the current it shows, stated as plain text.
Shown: 1.25 mA
